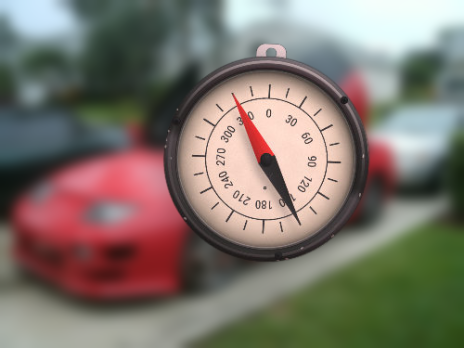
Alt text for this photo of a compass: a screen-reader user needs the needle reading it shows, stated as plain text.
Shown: 330 °
